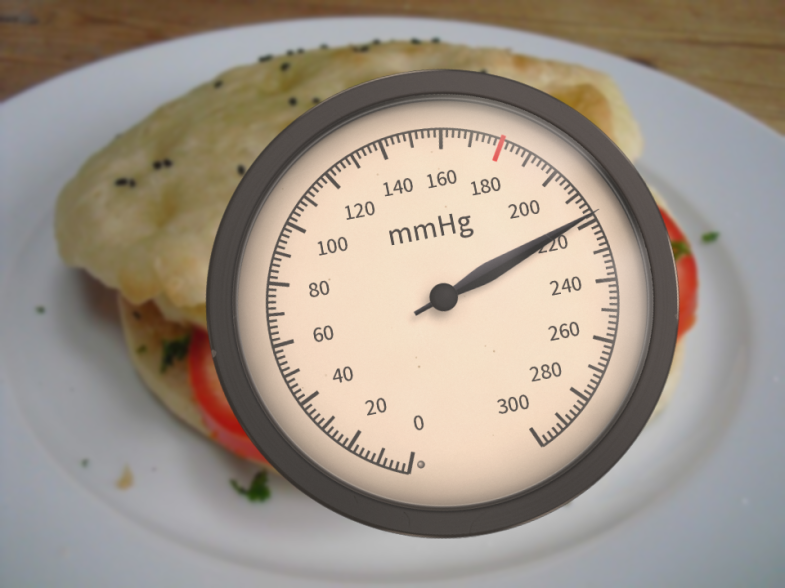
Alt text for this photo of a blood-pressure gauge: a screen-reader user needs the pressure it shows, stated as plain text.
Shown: 218 mmHg
